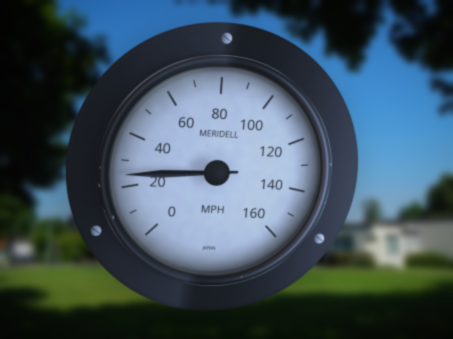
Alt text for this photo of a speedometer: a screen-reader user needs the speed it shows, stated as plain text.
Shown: 25 mph
